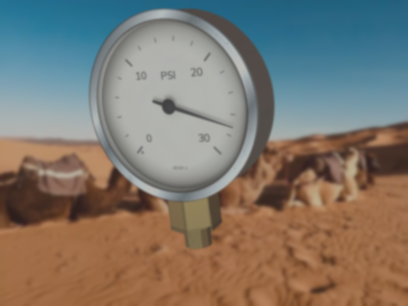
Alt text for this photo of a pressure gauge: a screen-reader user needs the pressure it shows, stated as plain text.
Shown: 27 psi
